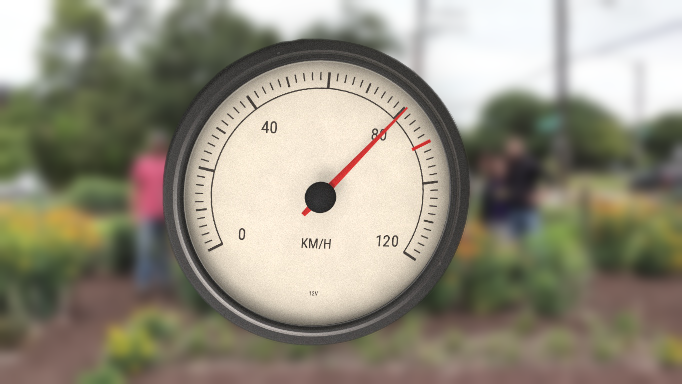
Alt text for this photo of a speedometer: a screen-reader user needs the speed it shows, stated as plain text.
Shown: 80 km/h
